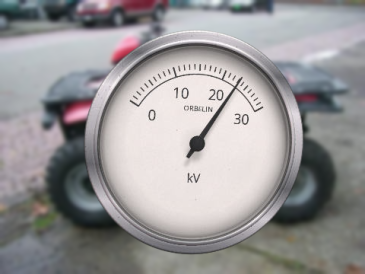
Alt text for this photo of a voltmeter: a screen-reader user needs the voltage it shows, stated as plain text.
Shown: 23 kV
